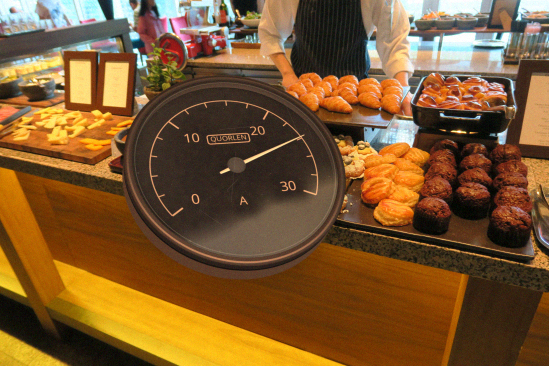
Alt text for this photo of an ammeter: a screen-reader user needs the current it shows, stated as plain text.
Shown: 24 A
